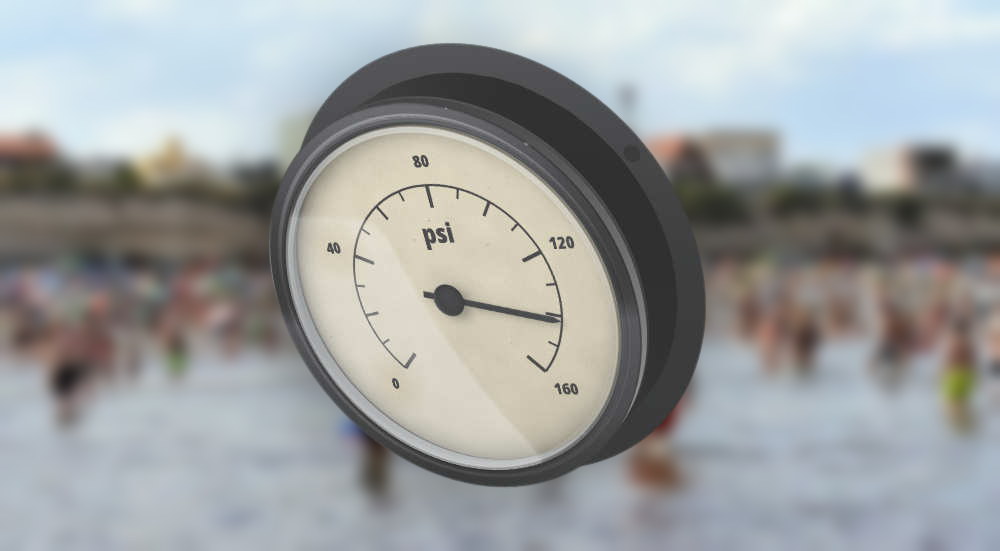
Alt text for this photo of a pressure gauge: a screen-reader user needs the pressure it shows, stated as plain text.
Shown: 140 psi
